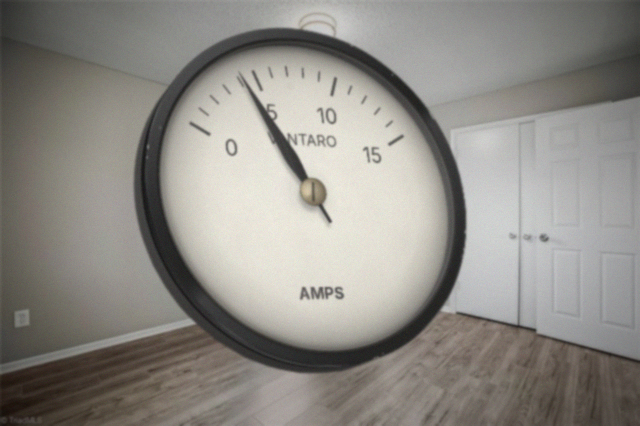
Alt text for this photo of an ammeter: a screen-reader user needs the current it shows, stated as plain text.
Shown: 4 A
